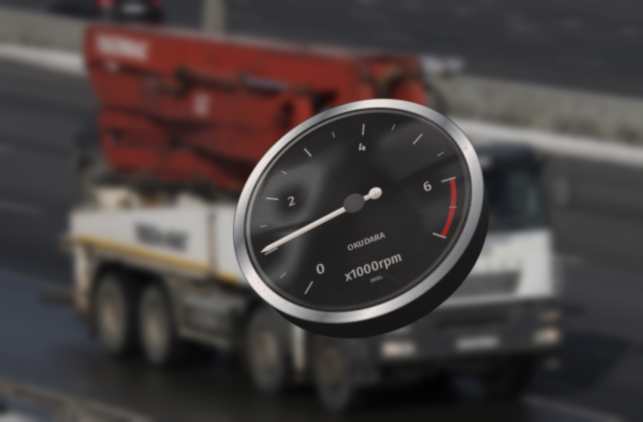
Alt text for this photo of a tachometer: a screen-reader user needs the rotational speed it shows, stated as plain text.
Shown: 1000 rpm
